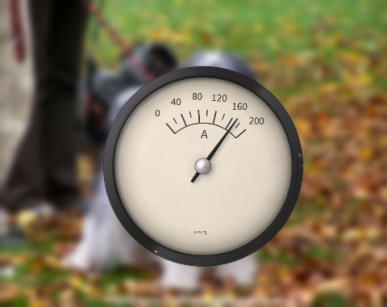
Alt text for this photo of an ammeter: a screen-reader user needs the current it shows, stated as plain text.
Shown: 170 A
